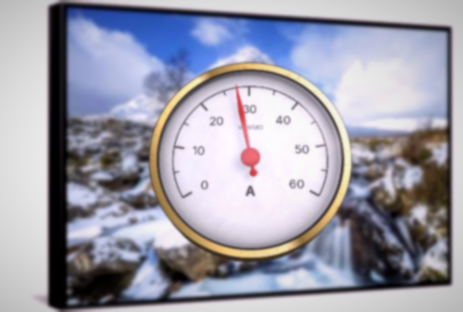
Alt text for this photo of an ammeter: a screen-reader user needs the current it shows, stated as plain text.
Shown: 27.5 A
